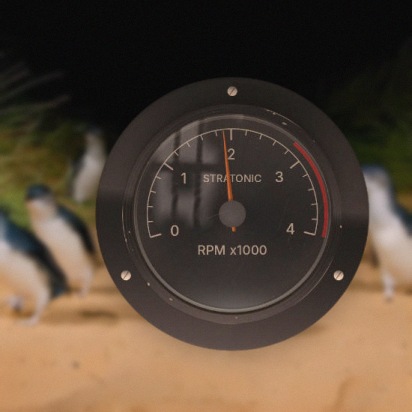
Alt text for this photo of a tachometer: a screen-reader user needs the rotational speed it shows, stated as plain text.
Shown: 1900 rpm
